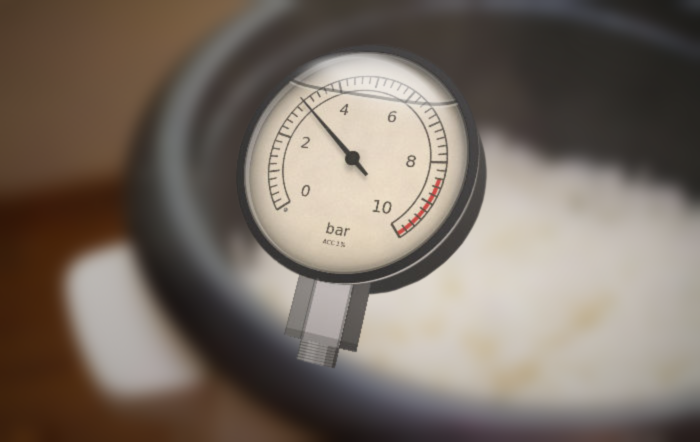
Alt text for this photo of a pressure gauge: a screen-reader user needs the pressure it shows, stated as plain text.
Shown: 3 bar
